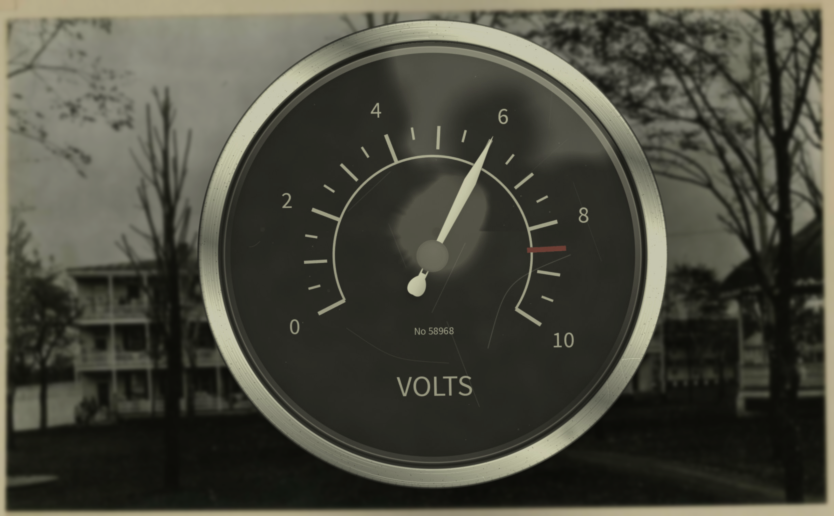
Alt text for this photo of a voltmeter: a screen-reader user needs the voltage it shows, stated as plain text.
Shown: 6 V
